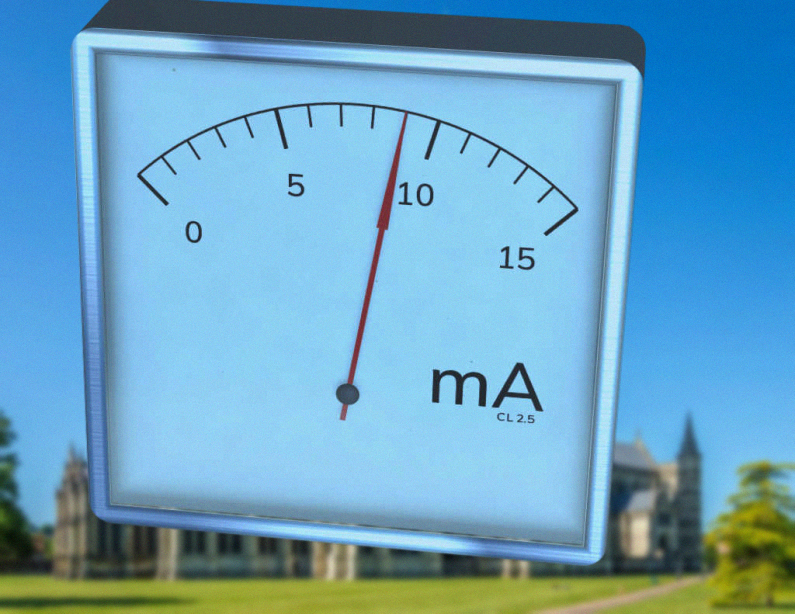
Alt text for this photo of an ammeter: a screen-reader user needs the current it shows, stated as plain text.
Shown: 9 mA
